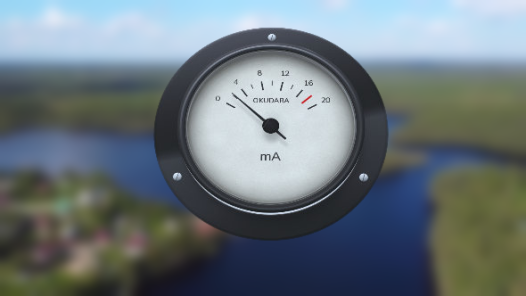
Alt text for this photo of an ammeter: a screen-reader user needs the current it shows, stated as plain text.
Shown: 2 mA
